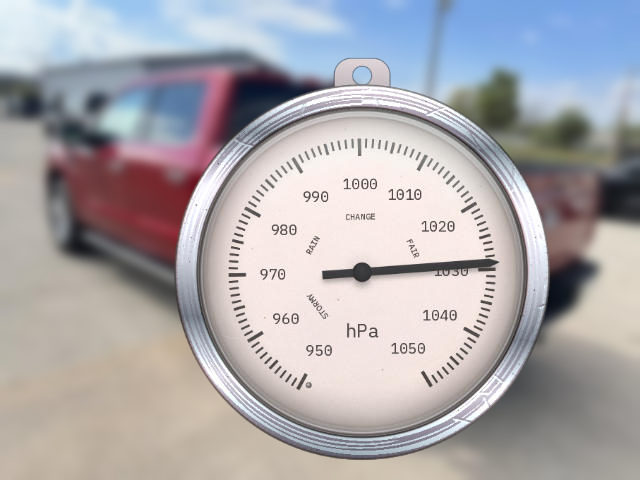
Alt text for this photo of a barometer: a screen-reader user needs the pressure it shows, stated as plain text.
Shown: 1029 hPa
